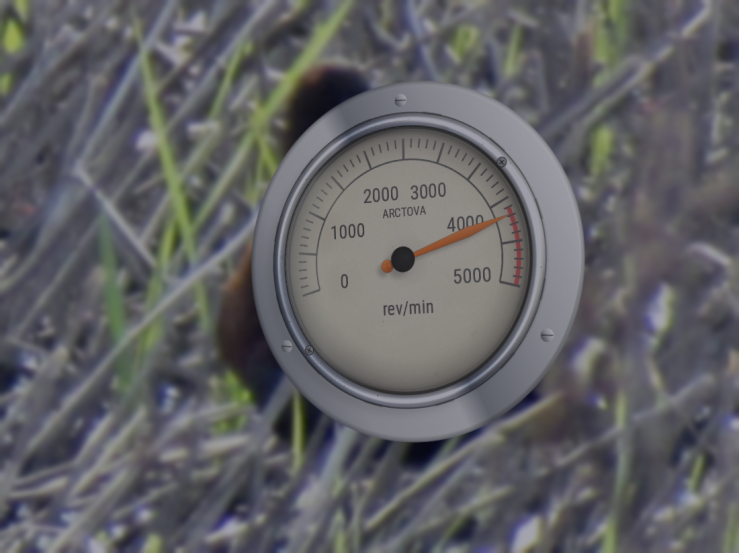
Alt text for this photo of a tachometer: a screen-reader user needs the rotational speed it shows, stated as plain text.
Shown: 4200 rpm
